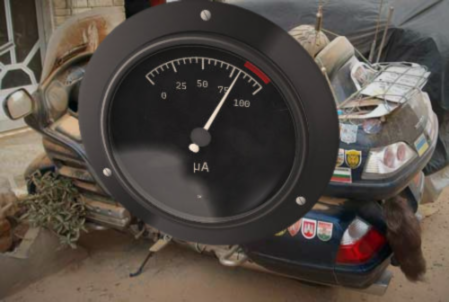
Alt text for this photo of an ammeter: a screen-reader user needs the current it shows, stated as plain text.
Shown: 80 µA
